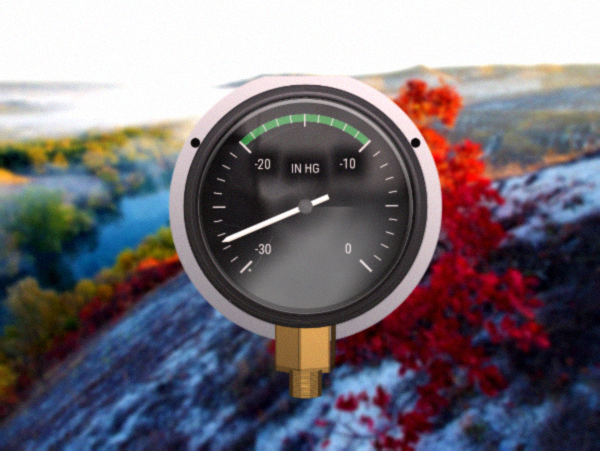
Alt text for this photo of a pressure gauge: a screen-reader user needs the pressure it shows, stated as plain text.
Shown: -27.5 inHg
